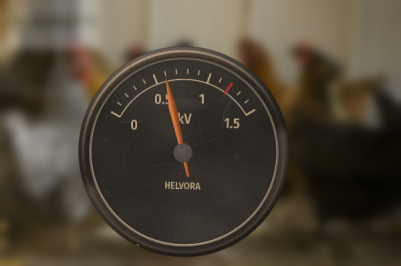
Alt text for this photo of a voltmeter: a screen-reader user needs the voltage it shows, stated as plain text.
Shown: 0.6 kV
